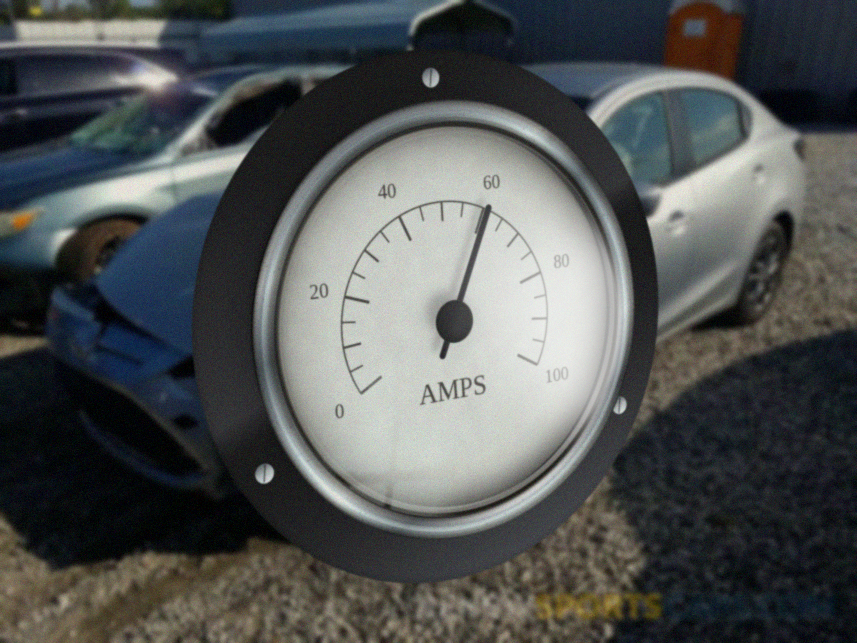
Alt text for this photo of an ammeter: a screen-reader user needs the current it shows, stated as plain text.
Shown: 60 A
